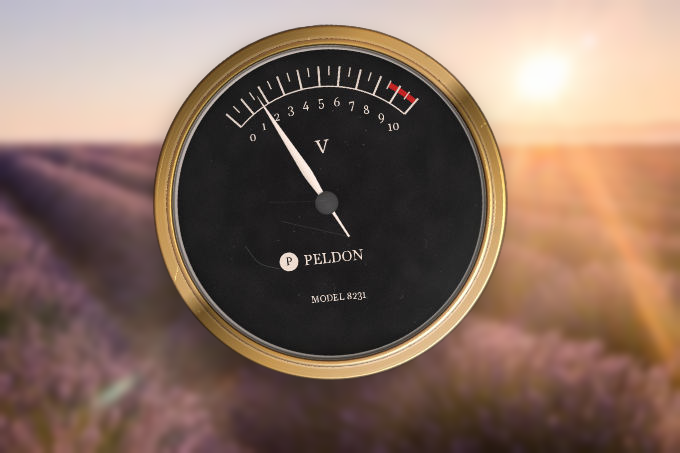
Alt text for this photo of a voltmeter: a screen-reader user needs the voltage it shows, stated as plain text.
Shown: 1.75 V
